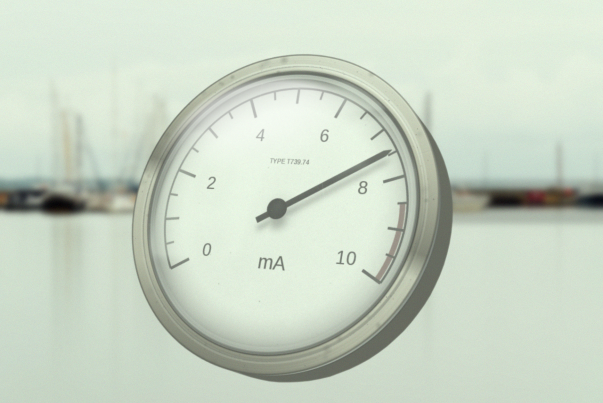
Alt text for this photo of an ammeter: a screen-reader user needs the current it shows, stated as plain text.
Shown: 7.5 mA
